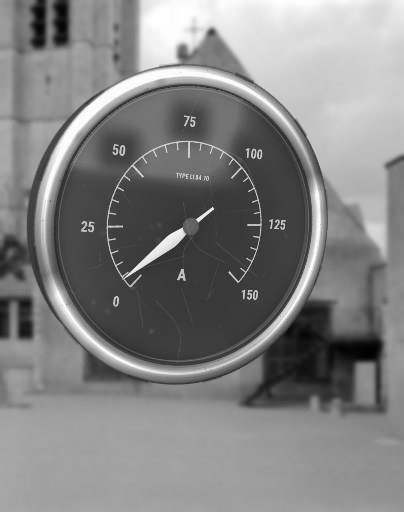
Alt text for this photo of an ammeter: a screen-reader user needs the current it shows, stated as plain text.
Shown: 5 A
